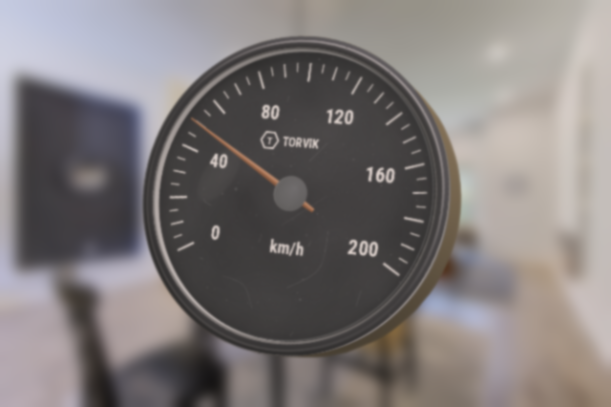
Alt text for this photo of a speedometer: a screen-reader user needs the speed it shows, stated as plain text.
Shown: 50 km/h
